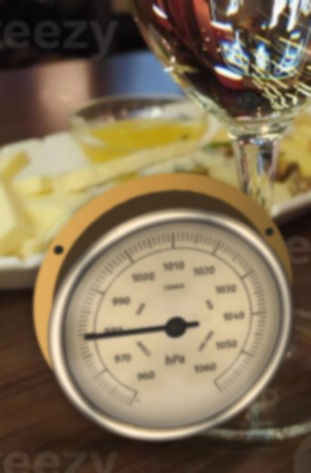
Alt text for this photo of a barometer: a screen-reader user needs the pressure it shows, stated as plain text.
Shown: 980 hPa
